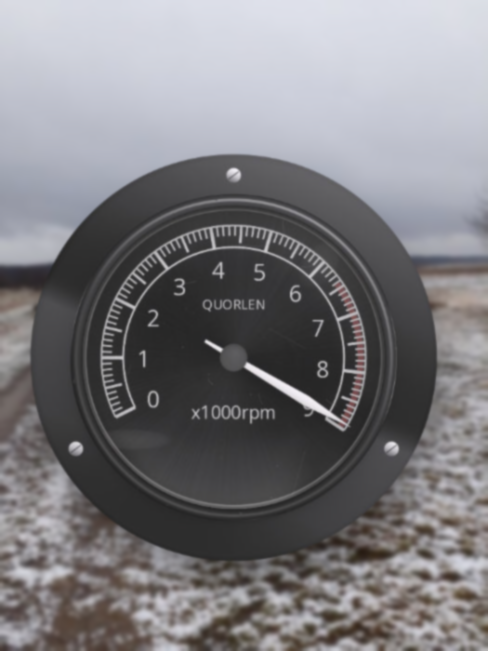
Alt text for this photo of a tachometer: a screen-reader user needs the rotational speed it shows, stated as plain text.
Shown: 8900 rpm
